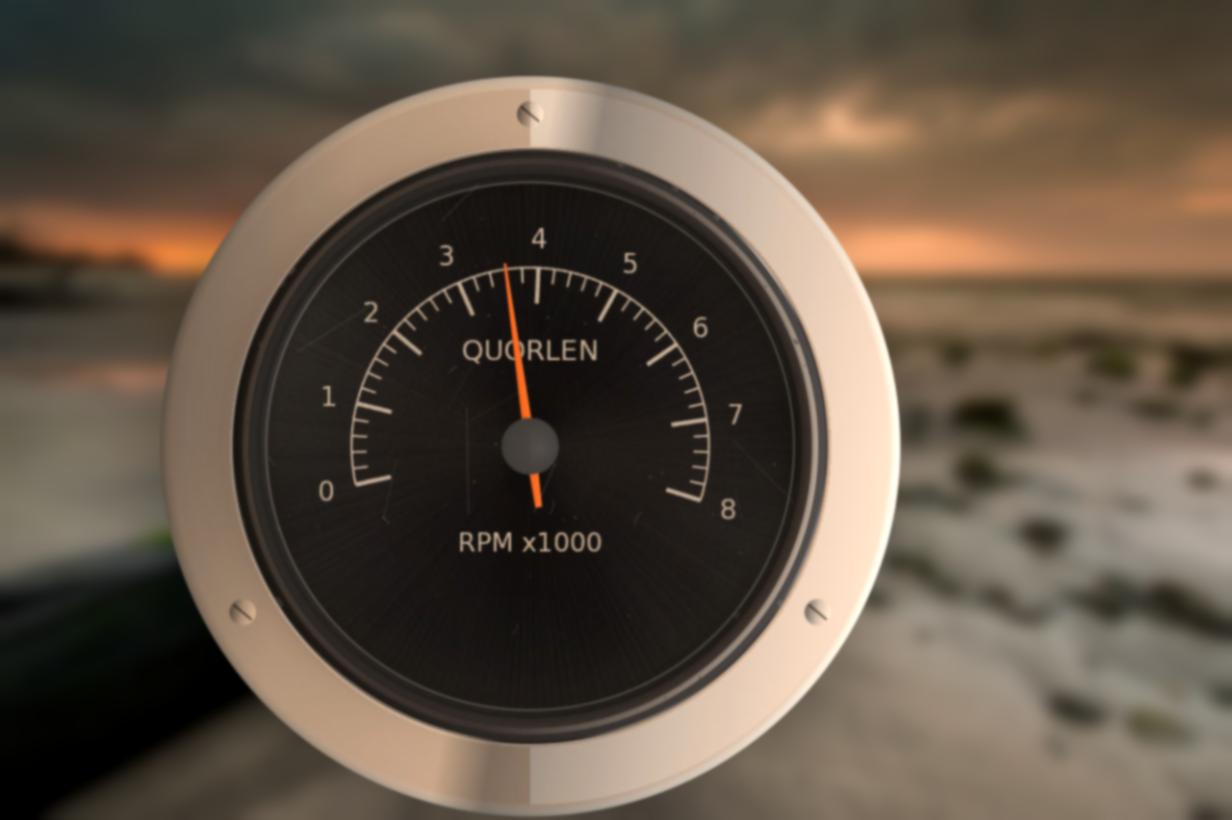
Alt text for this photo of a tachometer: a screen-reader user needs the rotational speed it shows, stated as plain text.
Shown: 3600 rpm
